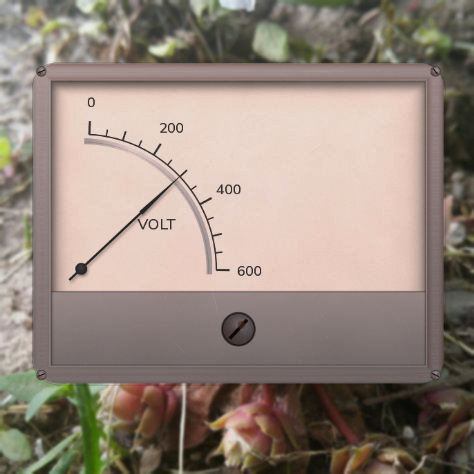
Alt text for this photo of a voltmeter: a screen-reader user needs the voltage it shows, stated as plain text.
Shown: 300 V
